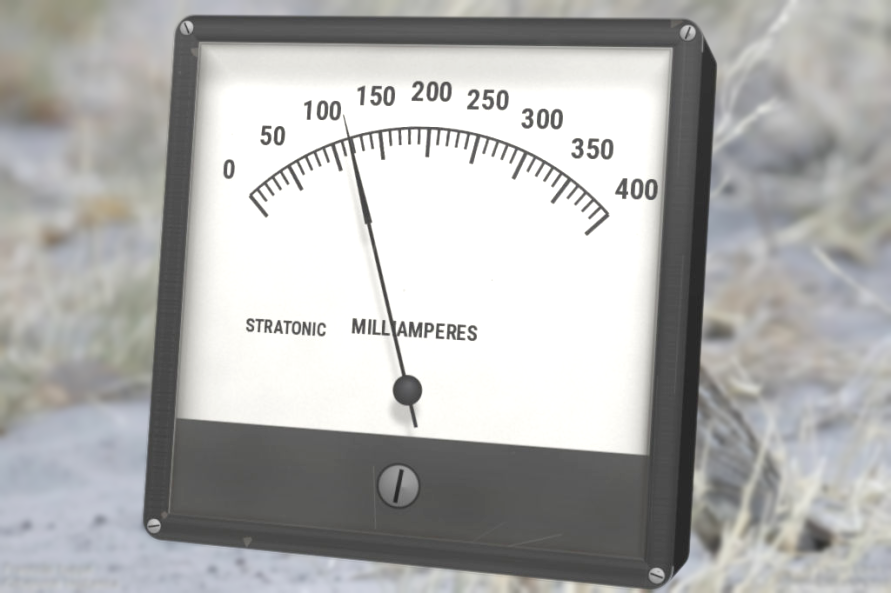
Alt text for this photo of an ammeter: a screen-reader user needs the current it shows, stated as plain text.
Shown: 120 mA
